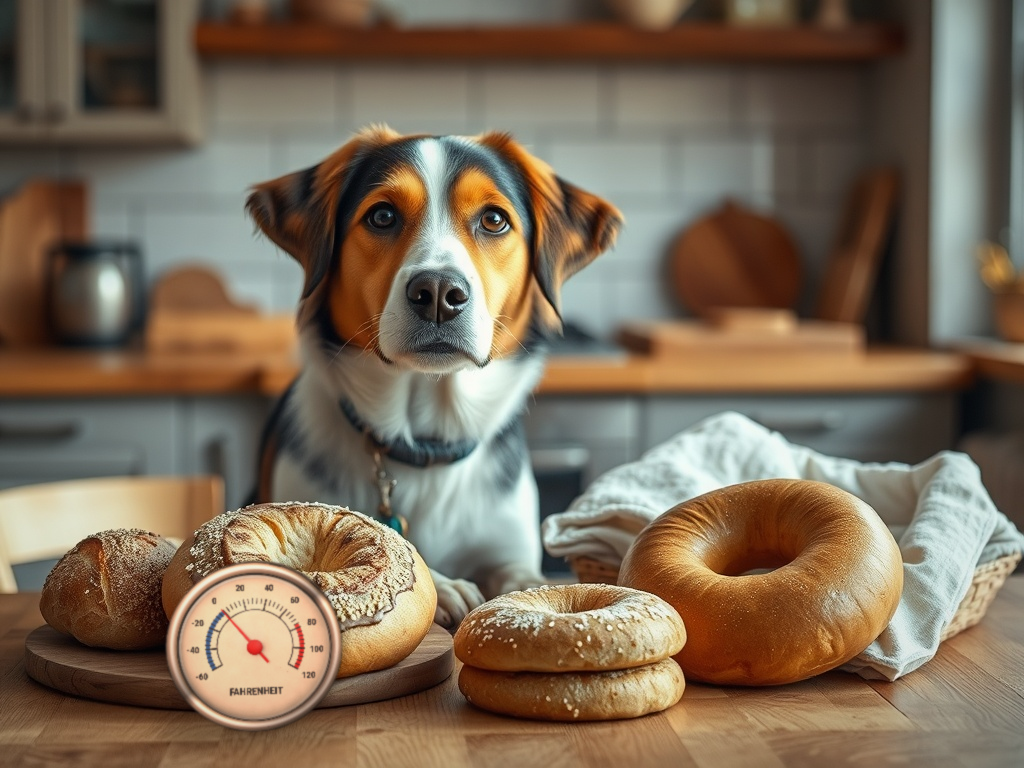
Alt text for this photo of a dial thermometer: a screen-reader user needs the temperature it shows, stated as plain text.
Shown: 0 °F
